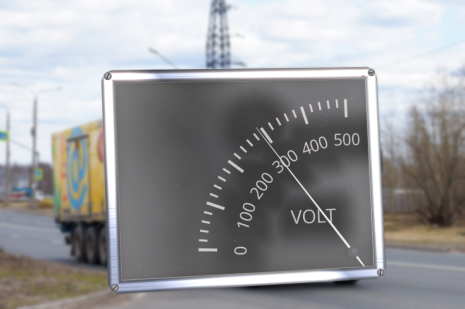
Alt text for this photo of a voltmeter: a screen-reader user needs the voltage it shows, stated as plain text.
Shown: 290 V
